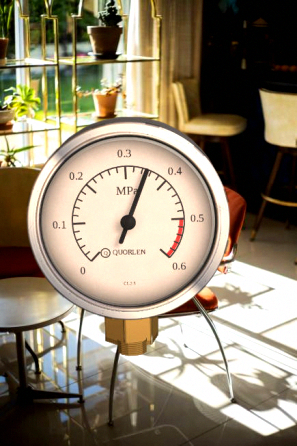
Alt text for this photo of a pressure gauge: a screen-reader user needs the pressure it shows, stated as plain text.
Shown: 0.35 MPa
